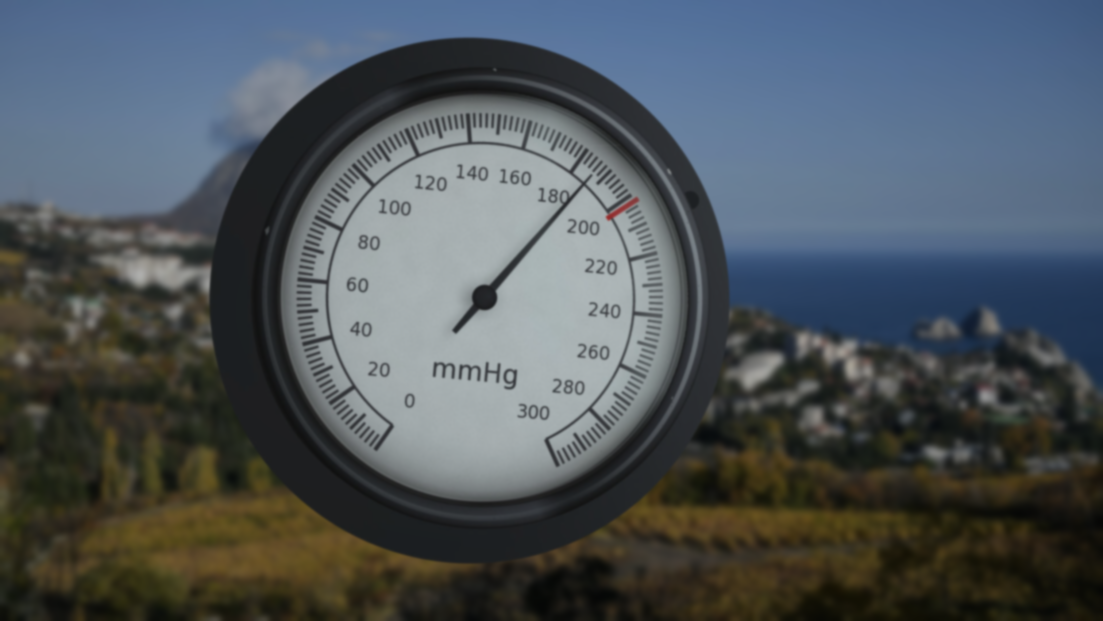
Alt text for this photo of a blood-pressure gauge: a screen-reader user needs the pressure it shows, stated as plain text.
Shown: 186 mmHg
